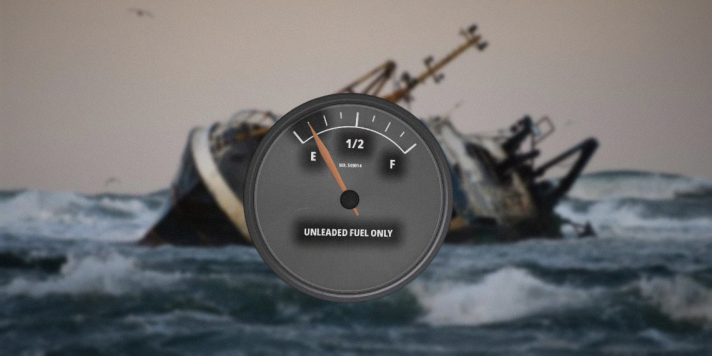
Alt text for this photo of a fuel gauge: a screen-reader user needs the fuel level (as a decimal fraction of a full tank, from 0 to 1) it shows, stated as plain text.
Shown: 0.125
